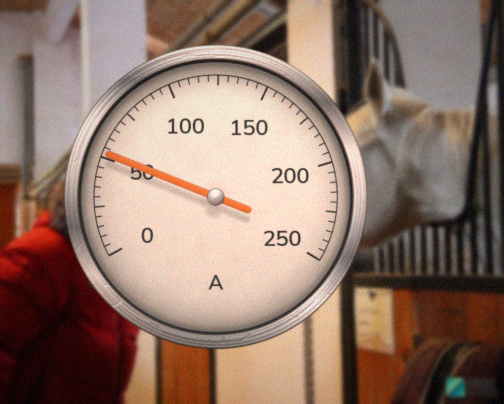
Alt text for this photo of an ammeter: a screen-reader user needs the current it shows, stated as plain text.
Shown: 52.5 A
